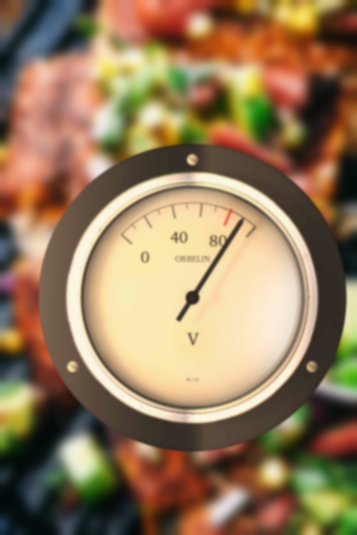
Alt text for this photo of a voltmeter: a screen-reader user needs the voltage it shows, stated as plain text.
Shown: 90 V
